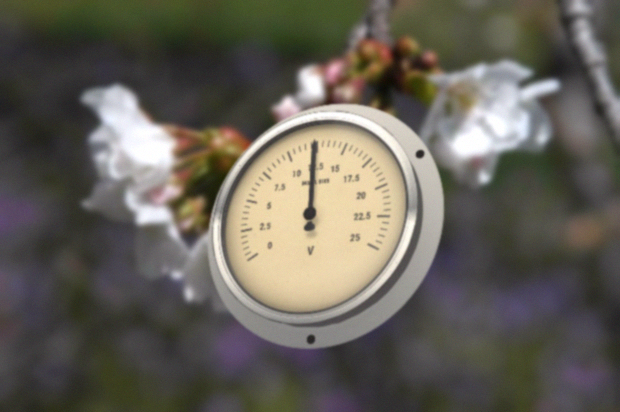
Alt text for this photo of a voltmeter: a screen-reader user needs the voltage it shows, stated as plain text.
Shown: 12.5 V
